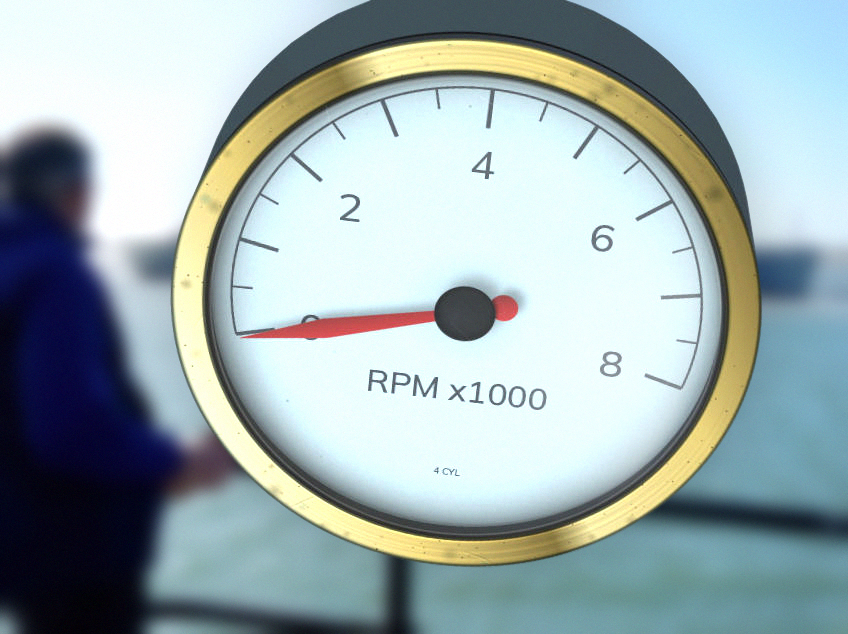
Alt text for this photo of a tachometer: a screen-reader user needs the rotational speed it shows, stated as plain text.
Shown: 0 rpm
